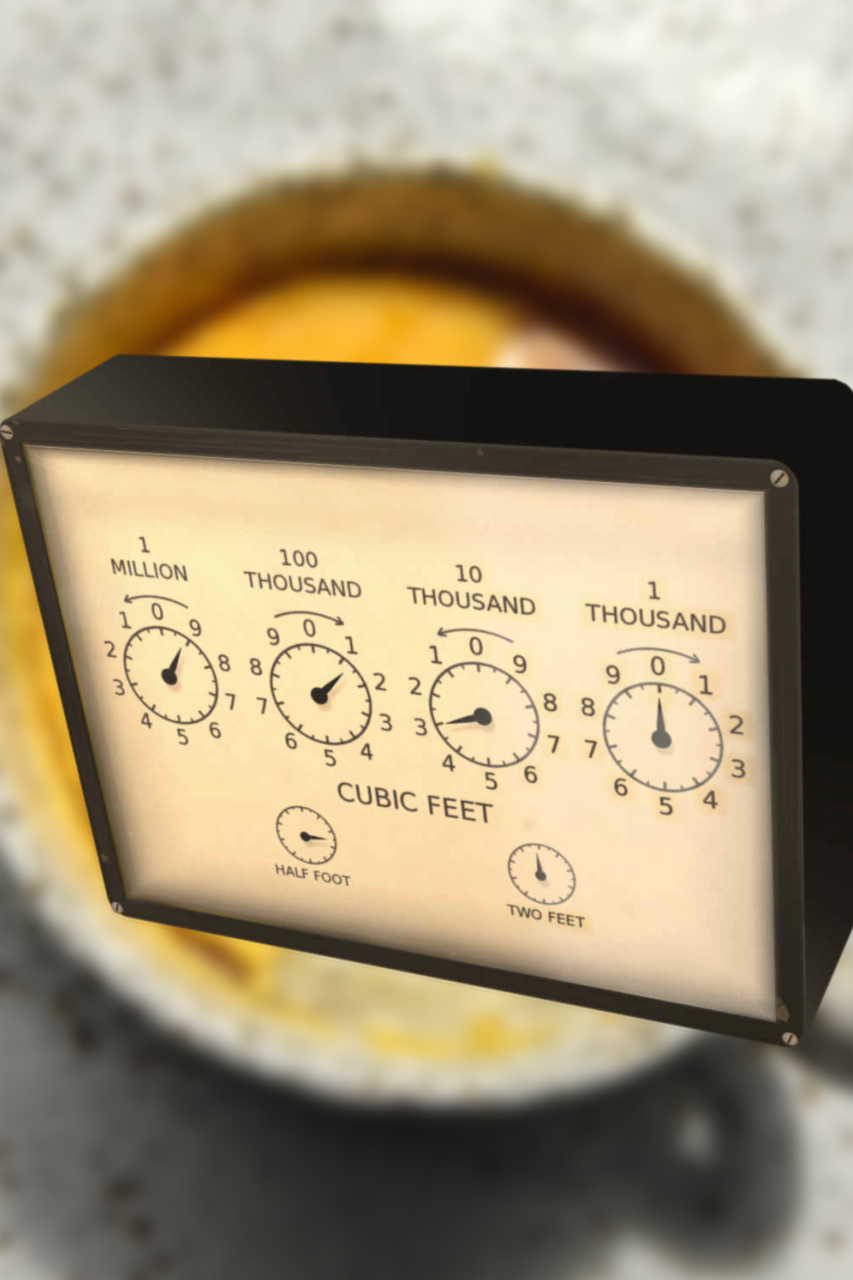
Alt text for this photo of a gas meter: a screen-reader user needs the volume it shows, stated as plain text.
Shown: 913000 ft³
